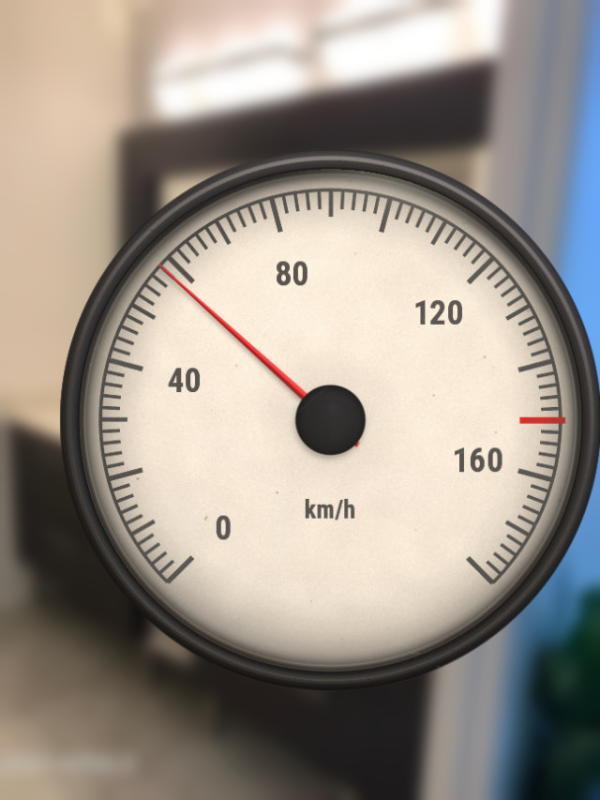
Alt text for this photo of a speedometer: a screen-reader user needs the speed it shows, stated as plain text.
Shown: 58 km/h
